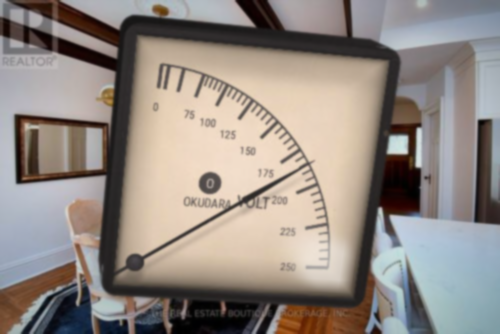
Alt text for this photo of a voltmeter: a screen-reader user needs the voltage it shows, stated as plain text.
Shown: 185 V
